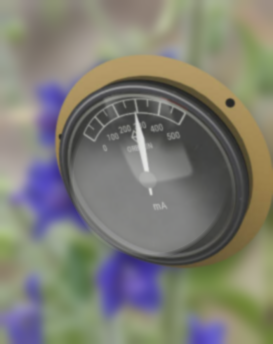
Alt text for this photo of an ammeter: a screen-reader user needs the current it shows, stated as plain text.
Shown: 300 mA
